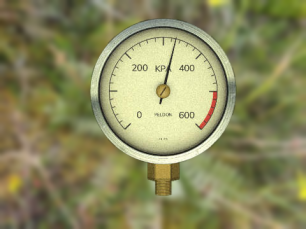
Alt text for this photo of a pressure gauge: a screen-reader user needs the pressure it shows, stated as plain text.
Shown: 330 kPa
